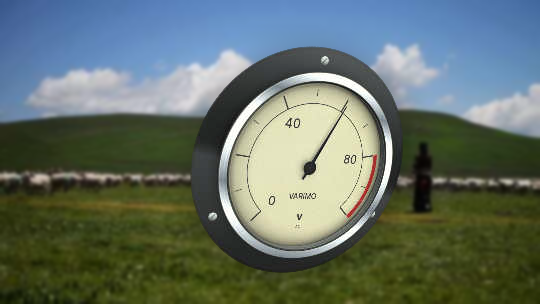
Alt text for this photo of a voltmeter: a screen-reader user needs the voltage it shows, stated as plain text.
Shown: 60 V
